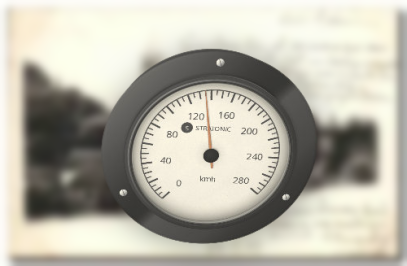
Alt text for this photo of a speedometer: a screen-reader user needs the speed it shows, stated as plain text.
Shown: 135 km/h
